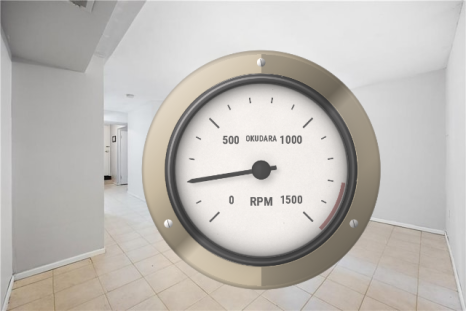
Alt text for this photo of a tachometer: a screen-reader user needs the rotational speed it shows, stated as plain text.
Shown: 200 rpm
